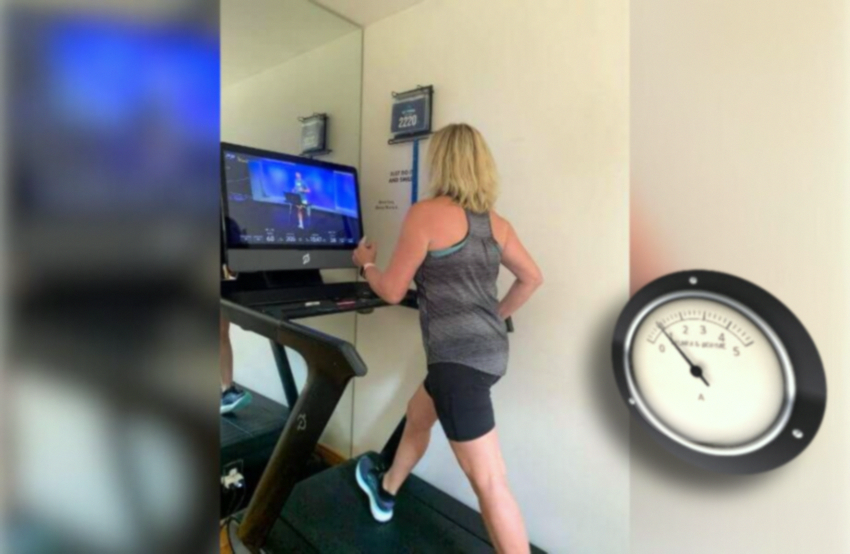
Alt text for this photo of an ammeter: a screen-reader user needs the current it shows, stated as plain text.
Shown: 1 A
